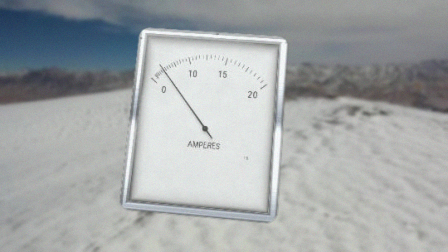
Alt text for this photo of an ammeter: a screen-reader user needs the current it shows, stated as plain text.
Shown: 5 A
